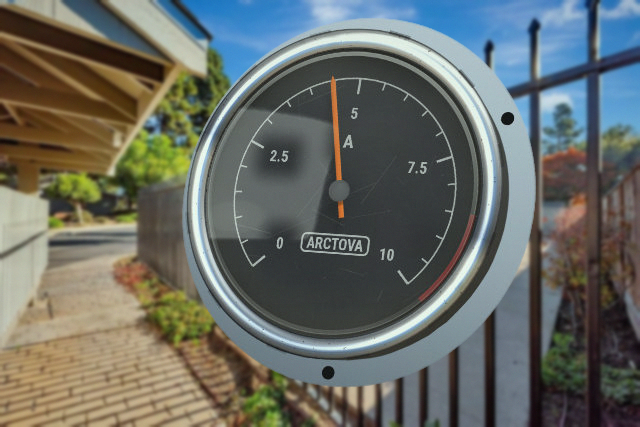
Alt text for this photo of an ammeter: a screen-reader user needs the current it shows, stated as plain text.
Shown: 4.5 A
